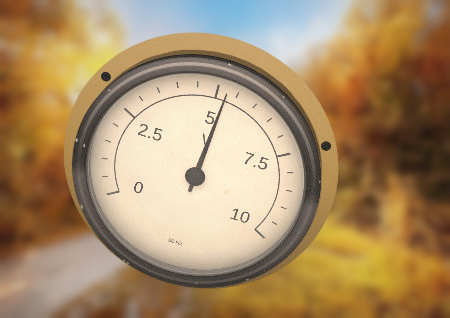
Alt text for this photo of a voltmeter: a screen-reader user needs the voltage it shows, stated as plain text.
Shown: 5.25 V
